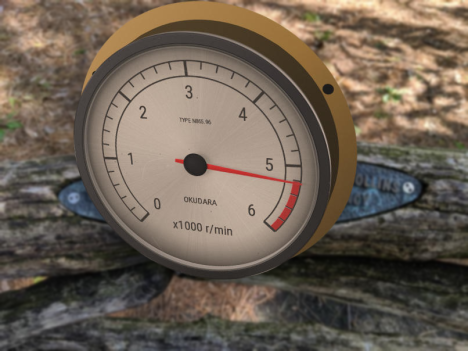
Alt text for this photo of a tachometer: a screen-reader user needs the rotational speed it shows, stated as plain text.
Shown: 5200 rpm
